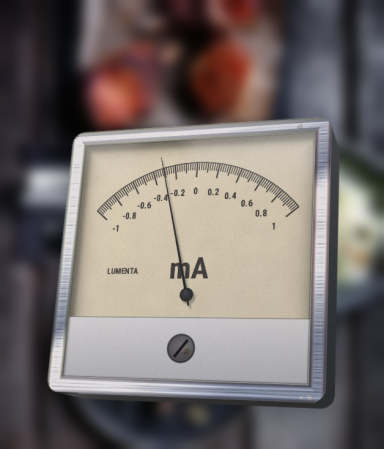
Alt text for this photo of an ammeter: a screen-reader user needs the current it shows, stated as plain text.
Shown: -0.3 mA
